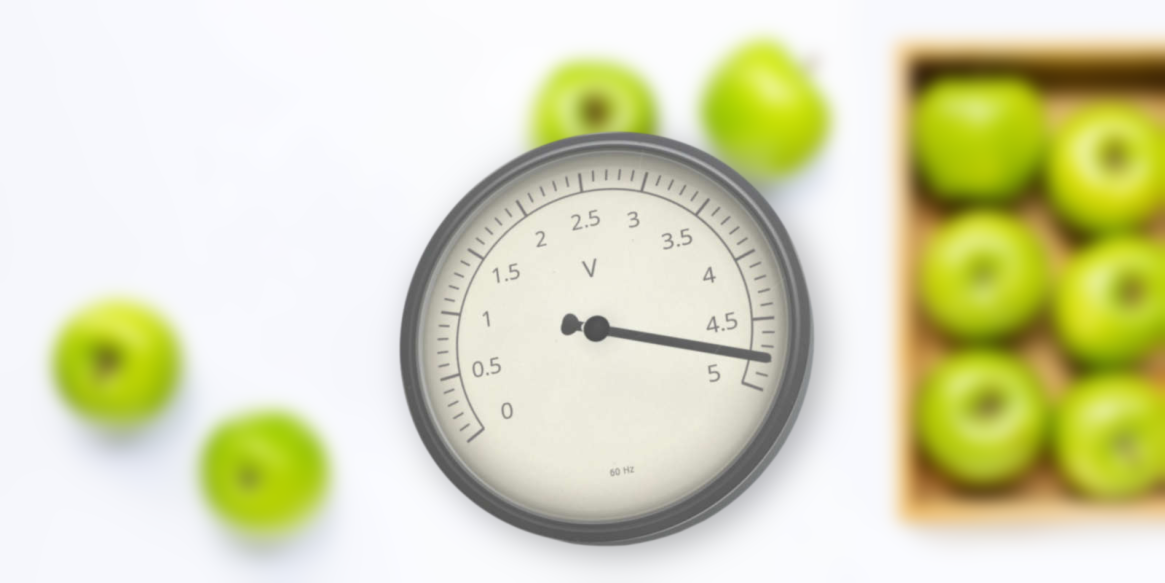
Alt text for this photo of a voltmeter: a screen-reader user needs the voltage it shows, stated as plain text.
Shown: 4.8 V
